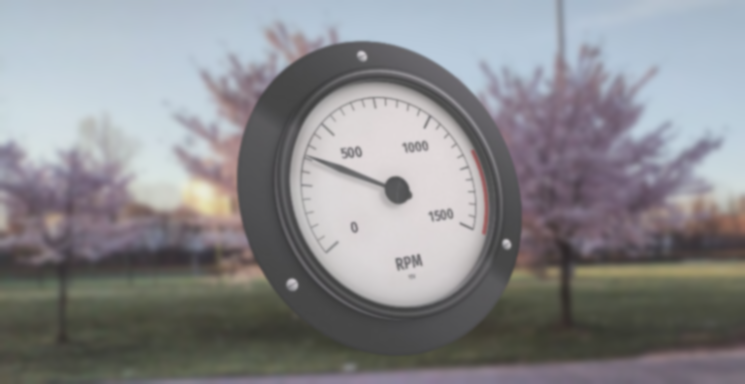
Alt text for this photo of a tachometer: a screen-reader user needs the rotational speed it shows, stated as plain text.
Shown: 350 rpm
